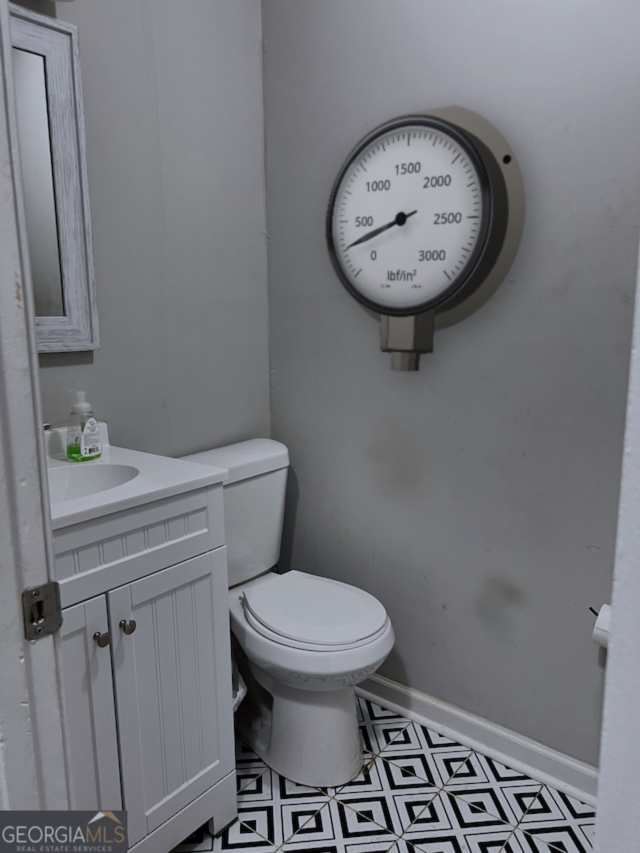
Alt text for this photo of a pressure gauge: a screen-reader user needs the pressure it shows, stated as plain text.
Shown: 250 psi
